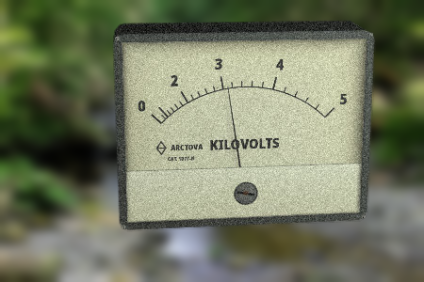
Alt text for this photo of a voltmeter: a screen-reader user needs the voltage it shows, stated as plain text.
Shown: 3.1 kV
